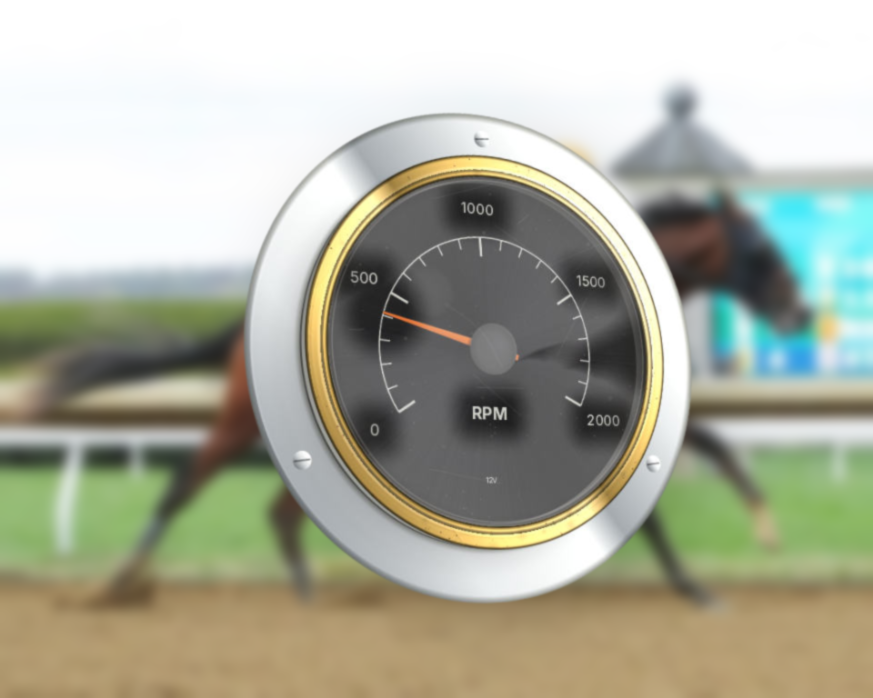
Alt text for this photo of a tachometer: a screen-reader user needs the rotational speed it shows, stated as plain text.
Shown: 400 rpm
